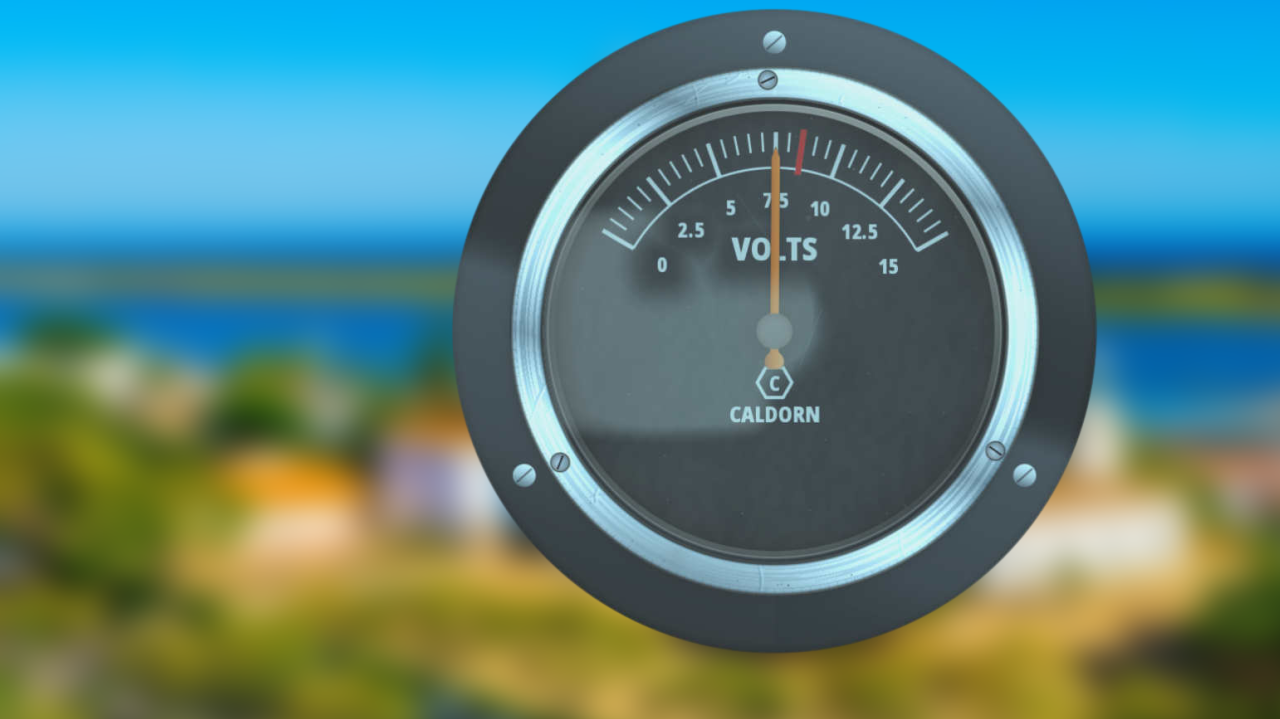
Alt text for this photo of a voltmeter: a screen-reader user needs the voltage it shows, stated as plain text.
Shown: 7.5 V
